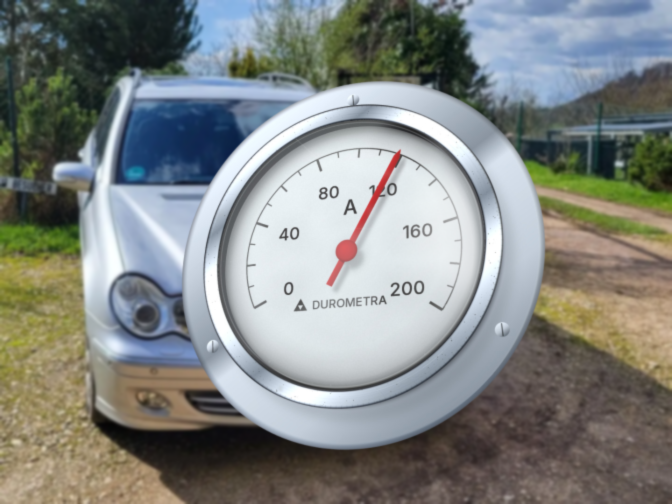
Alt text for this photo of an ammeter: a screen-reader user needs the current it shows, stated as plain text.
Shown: 120 A
